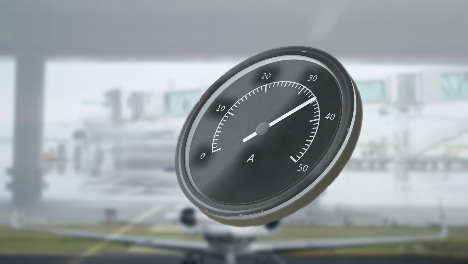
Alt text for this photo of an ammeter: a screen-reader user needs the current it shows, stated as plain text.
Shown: 35 A
